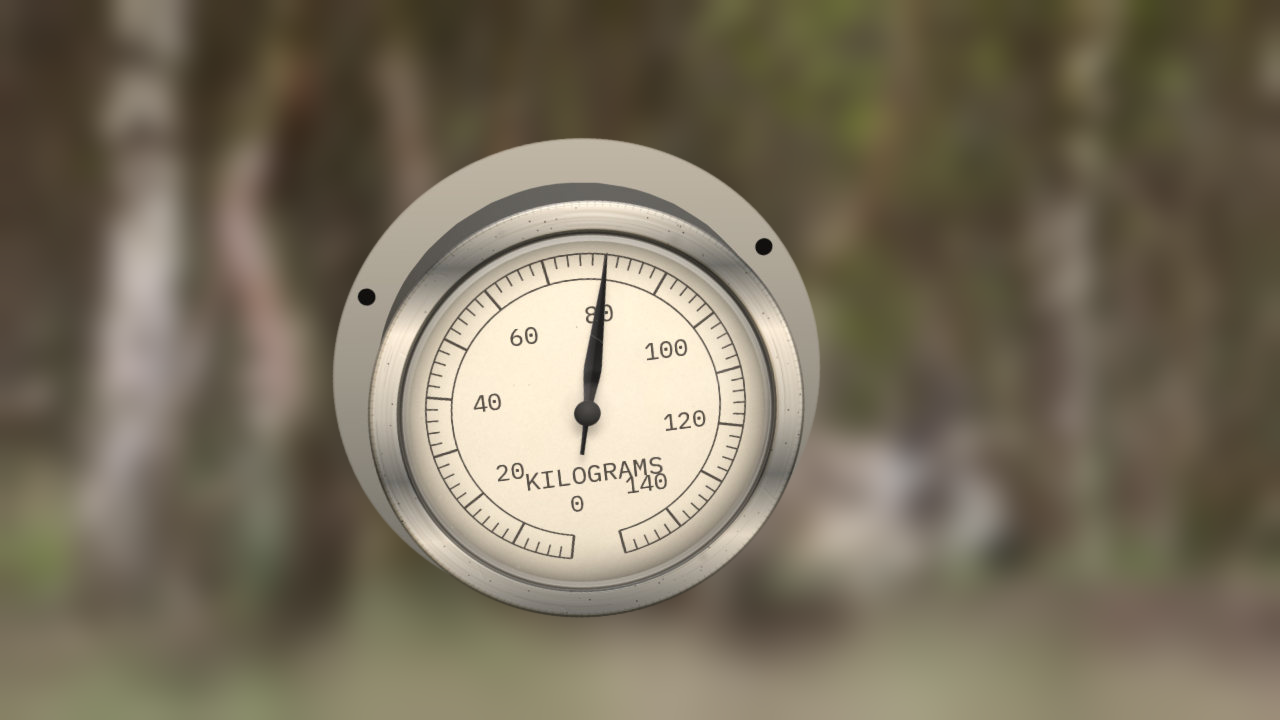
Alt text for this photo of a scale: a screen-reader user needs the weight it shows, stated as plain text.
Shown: 80 kg
